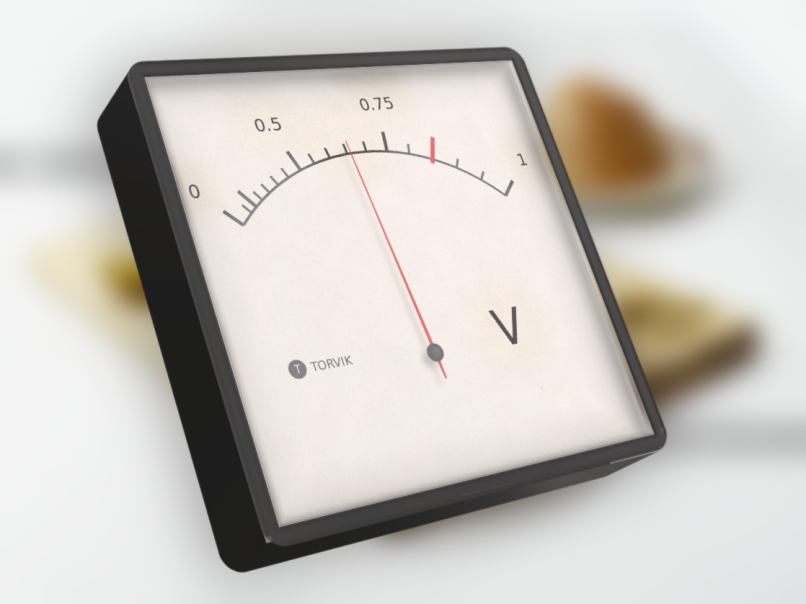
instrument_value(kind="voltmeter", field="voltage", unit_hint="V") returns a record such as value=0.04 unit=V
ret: value=0.65 unit=V
